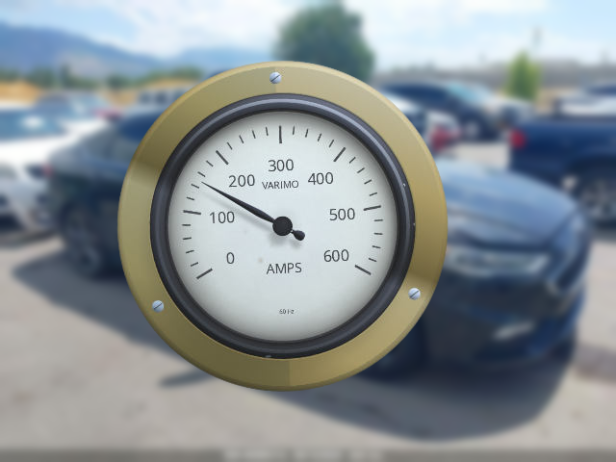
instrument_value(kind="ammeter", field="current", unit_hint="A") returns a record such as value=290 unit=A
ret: value=150 unit=A
